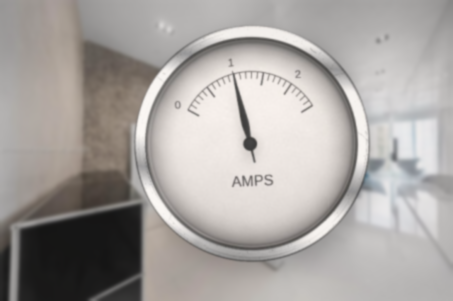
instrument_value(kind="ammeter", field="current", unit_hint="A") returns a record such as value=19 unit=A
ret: value=1 unit=A
